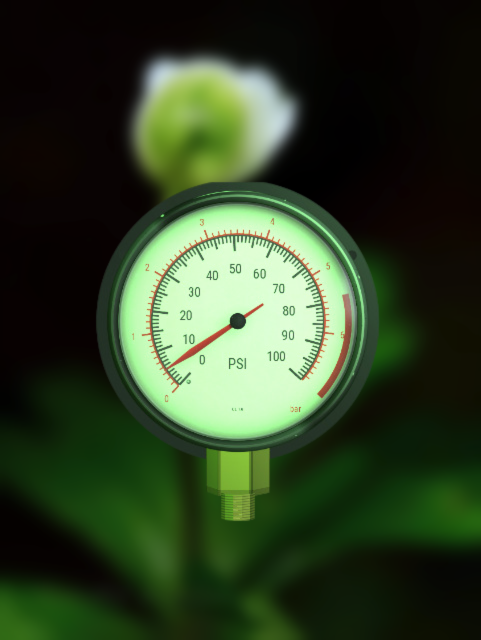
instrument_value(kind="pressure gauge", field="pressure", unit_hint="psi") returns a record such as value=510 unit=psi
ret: value=5 unit=psi
